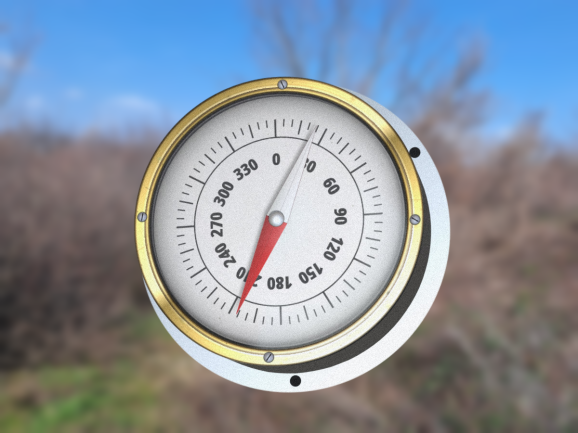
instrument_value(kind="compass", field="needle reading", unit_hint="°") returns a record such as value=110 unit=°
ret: value=205 unit=°
